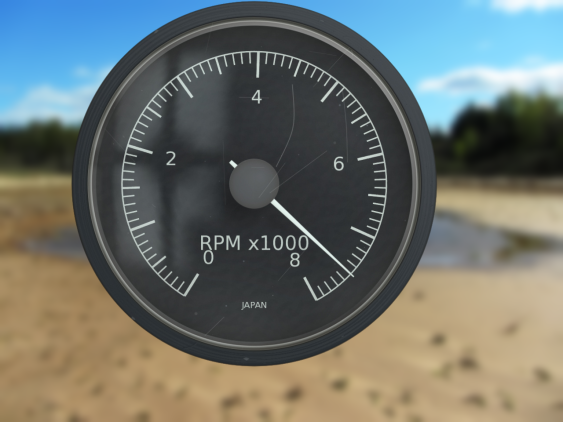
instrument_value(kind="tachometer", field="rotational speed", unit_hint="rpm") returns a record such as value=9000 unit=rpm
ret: value=7500 unit=rpm
